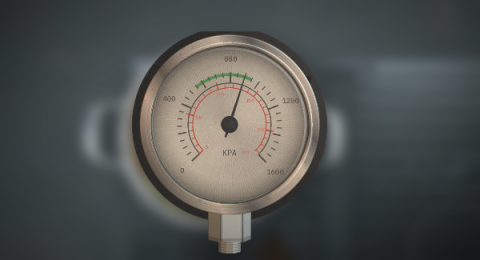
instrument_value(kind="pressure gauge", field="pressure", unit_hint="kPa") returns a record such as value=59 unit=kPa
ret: value=900 unit=kPa
